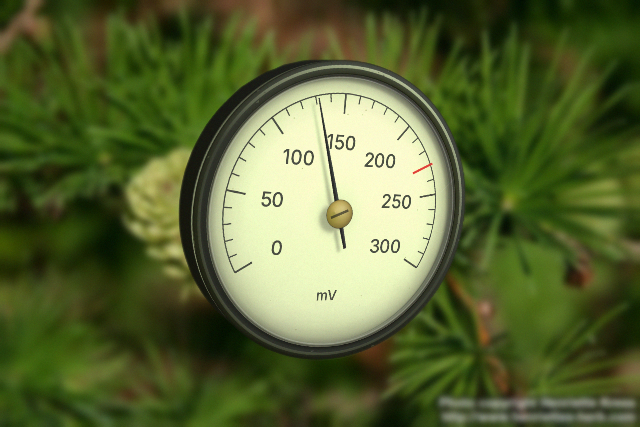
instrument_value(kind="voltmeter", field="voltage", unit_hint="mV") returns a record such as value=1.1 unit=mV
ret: value=130 unit=mV
